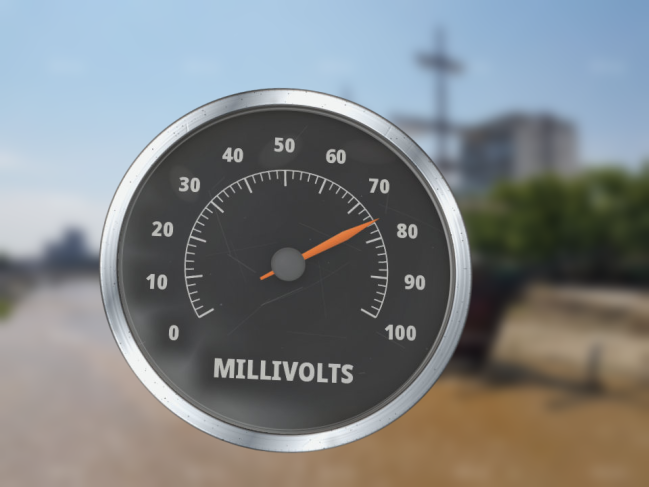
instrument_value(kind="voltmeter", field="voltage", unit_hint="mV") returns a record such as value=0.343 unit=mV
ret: value=76 unit=mV
